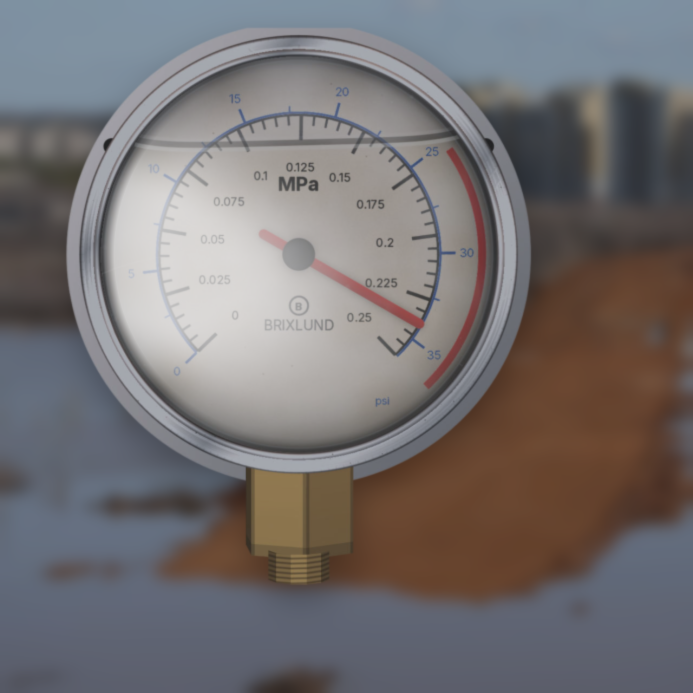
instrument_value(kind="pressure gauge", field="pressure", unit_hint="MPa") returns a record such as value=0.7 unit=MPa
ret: value=0.235 unit=MPa
